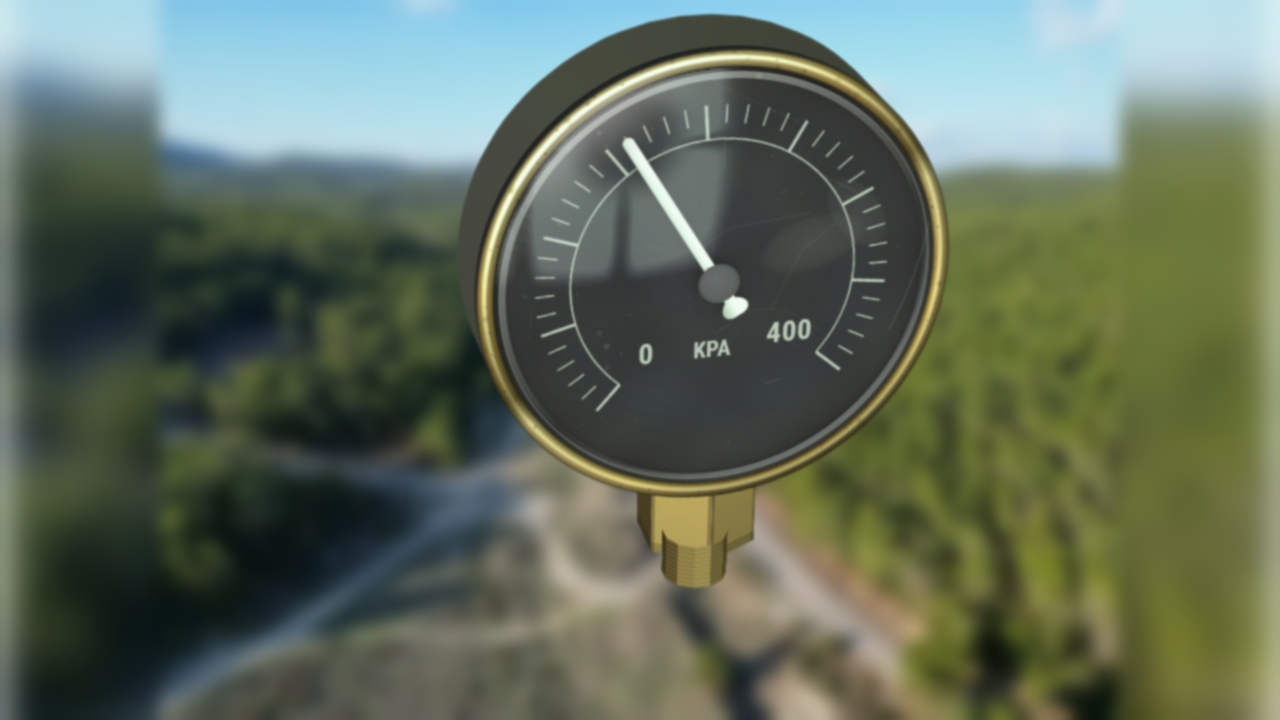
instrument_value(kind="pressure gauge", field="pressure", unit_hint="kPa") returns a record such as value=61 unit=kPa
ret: value=160 unit=kPa
